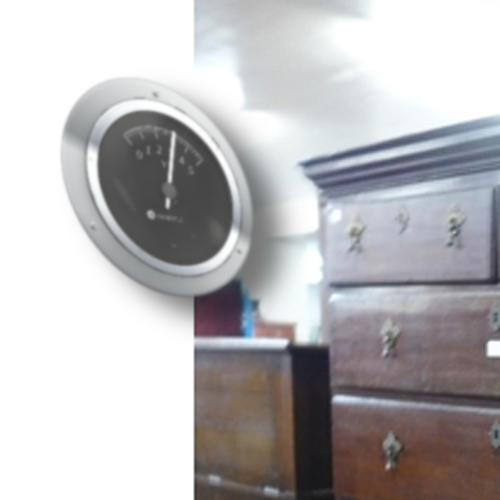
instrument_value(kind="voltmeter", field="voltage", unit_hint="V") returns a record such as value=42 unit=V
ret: value=3 unit=V
